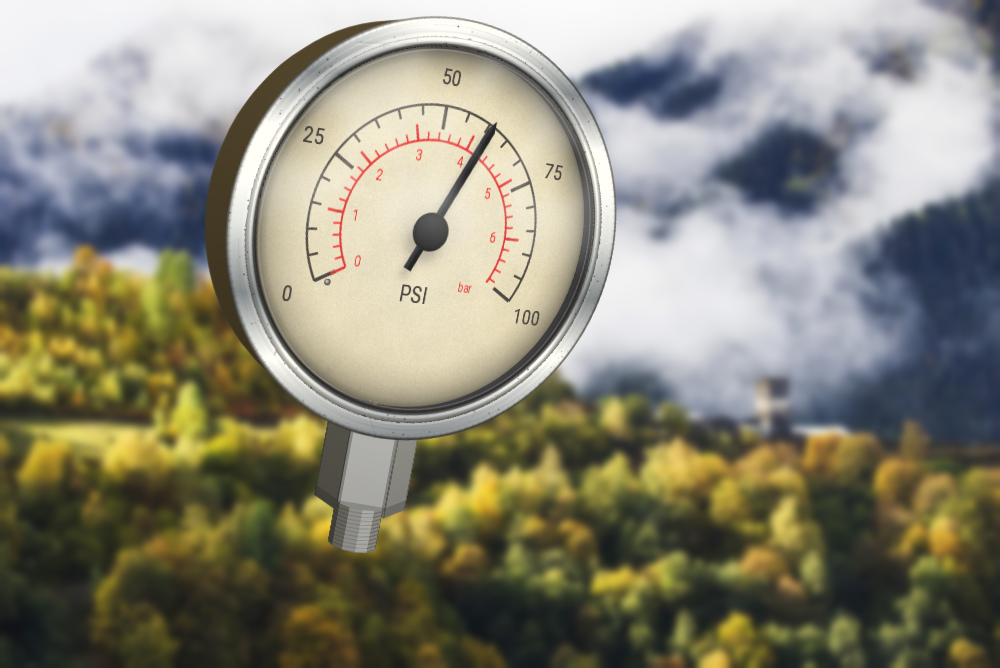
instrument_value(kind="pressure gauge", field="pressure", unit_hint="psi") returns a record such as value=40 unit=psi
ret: value=60 unit=psi
